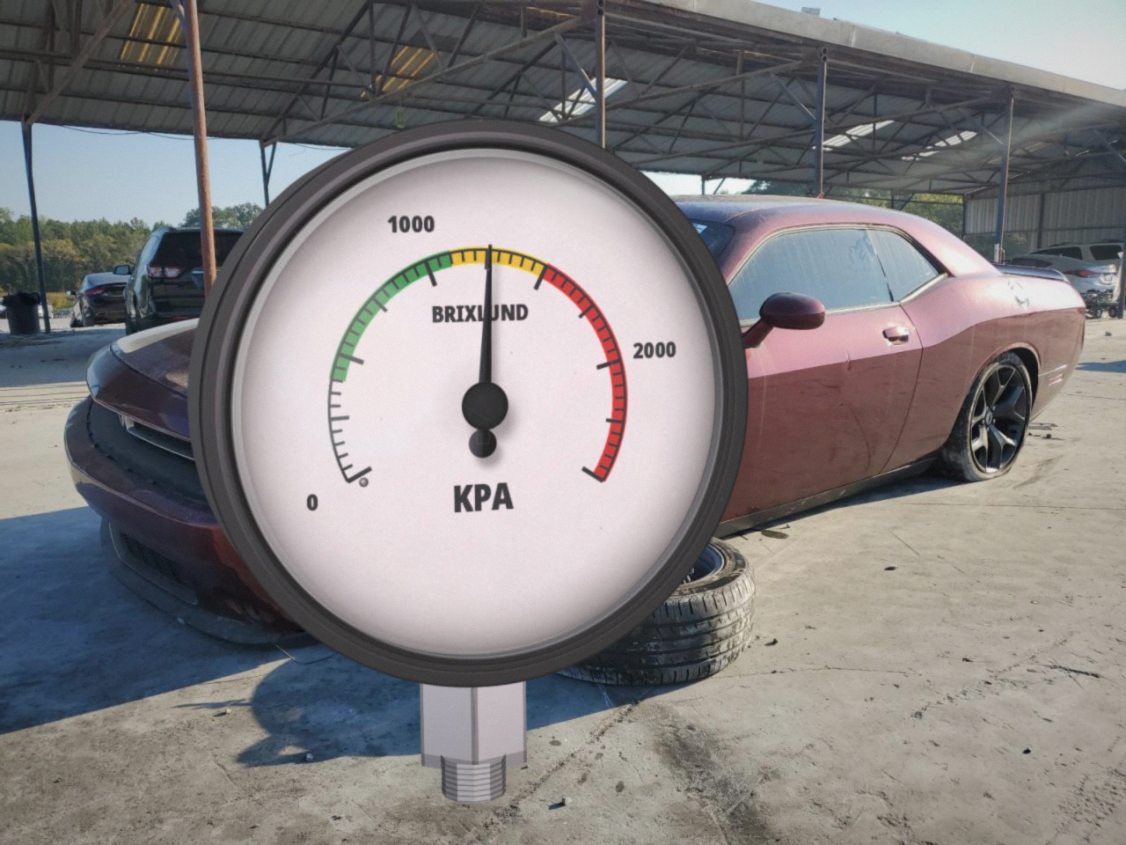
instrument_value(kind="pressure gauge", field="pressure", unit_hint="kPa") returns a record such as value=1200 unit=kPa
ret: value=1250 unit=kPa
